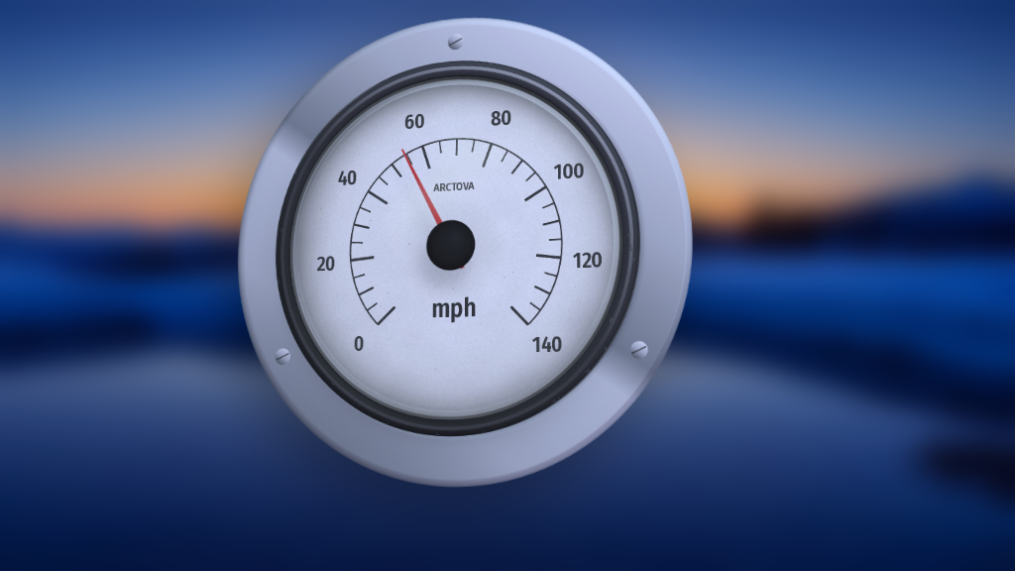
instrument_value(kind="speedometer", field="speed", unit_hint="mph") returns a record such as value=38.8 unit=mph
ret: value=55 unit=mph
